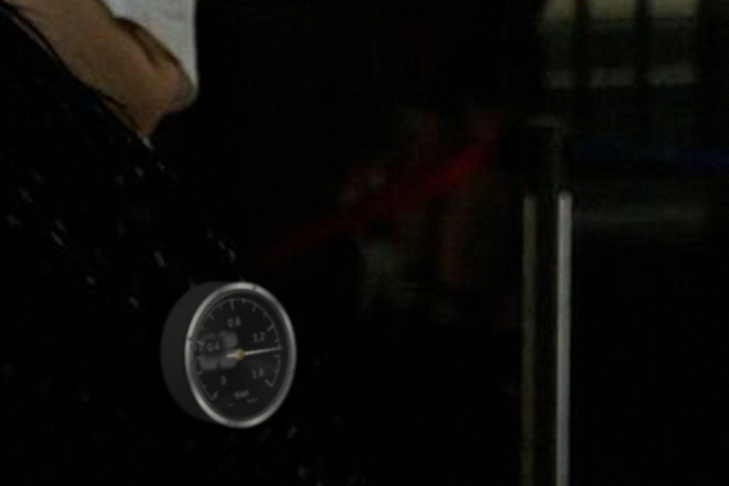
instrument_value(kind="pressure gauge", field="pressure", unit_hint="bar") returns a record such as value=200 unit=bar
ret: value=1.35 unit=bar
